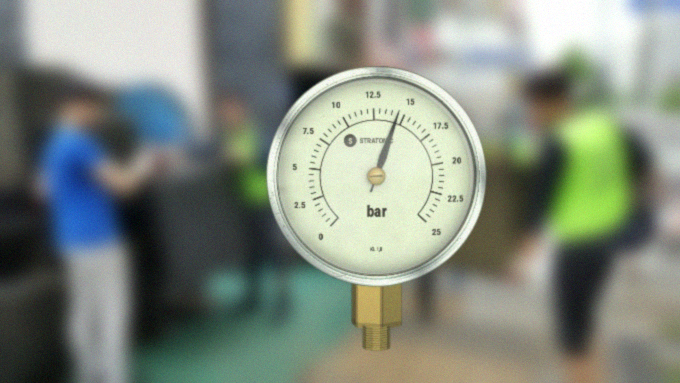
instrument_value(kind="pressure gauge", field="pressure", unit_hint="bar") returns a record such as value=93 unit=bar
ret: value=14.5 unit=bar
